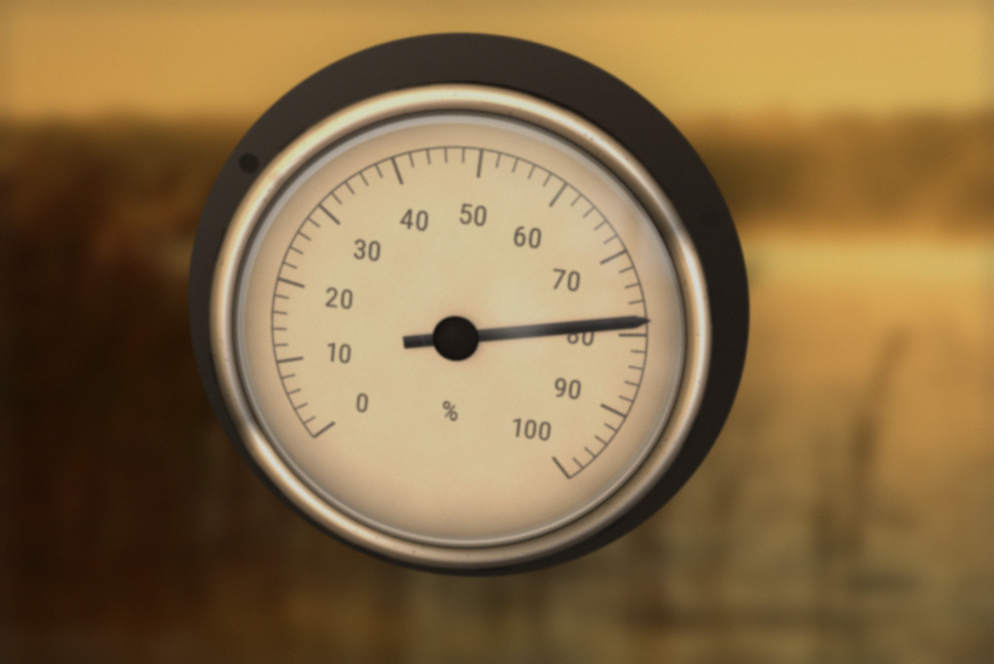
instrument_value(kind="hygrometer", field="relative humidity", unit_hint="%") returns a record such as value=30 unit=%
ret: value=78 unit=%
